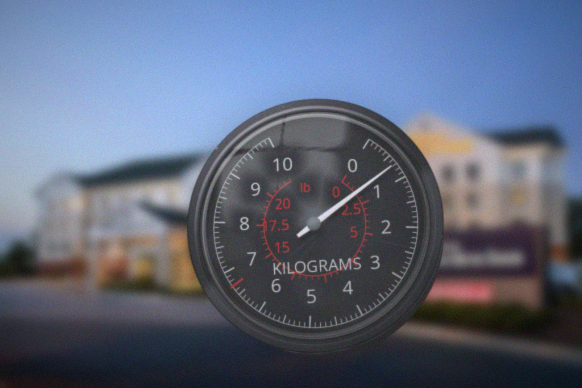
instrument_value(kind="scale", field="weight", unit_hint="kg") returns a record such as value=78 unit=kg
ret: value=0.7 unit=kg
